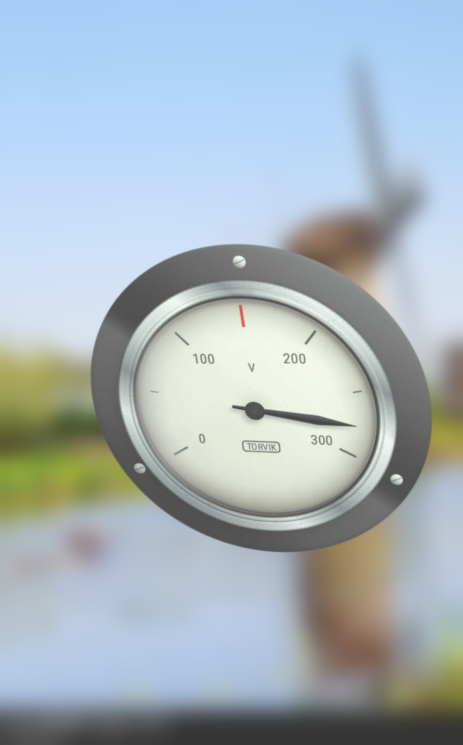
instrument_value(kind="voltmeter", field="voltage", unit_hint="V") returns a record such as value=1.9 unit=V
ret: value=275 unit=V
